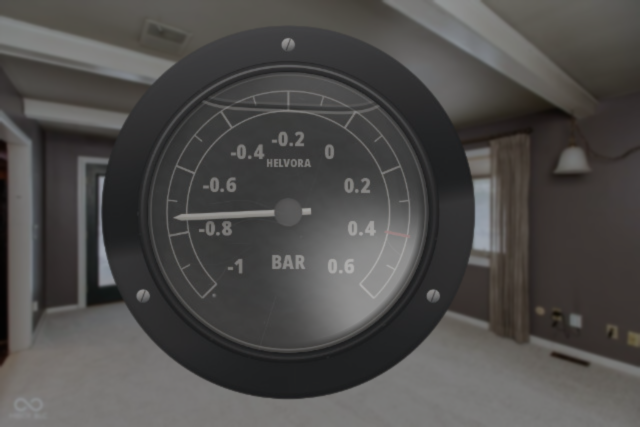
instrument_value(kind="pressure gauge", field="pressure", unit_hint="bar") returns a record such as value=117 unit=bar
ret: value=-0.75 unit=bar
